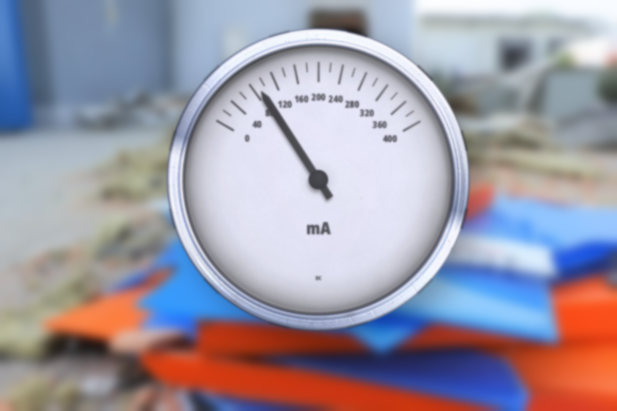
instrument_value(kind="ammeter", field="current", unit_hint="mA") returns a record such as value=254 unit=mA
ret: value=90 unit=mA
